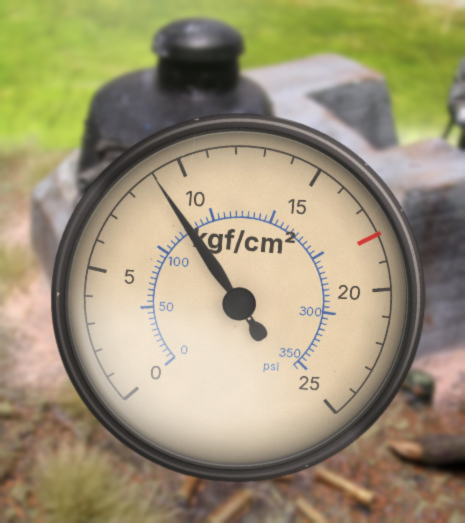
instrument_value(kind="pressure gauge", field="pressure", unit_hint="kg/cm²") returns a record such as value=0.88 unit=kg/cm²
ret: value=9 unit=kg/cm²
